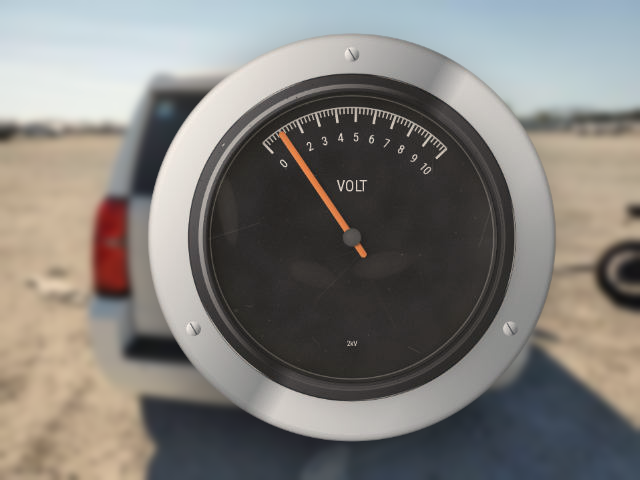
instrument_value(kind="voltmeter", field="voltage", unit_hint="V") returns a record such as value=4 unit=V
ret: value=1 unit=V
